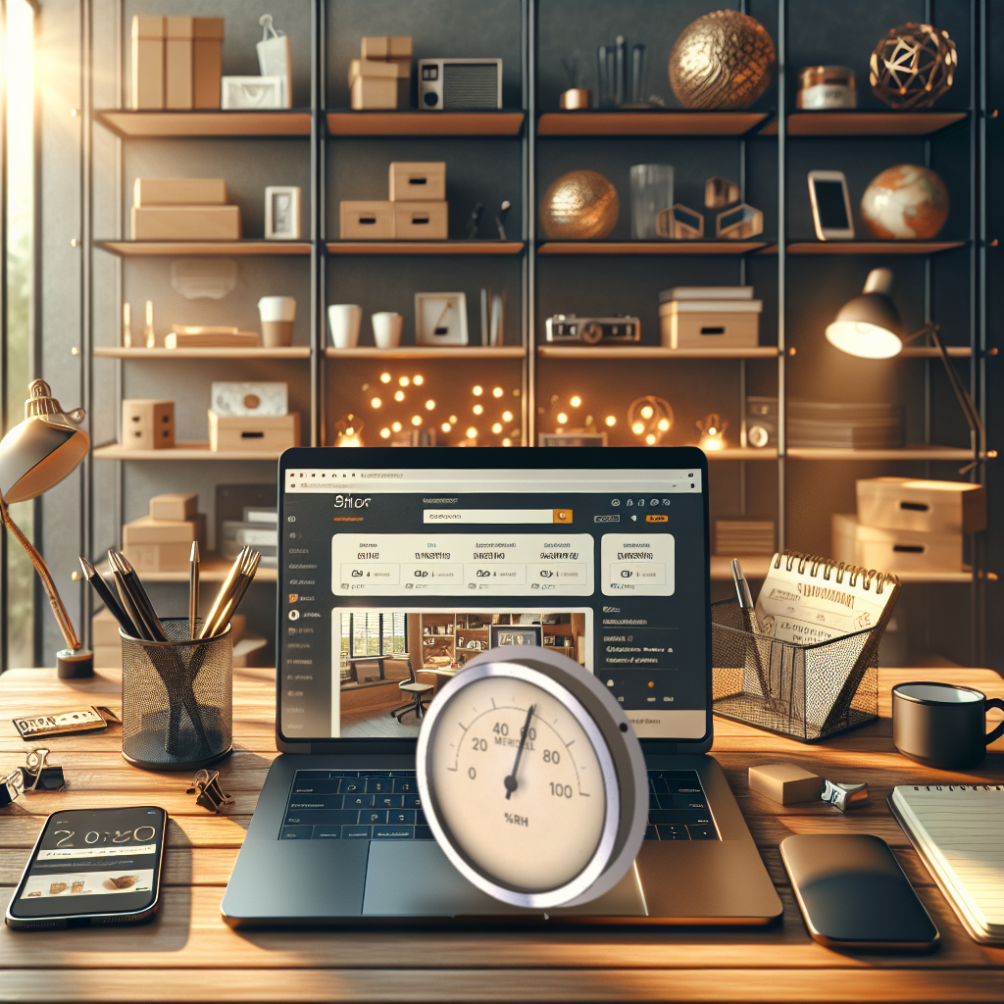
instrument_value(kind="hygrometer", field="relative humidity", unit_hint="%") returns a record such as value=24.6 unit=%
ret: value=60 unit=%
